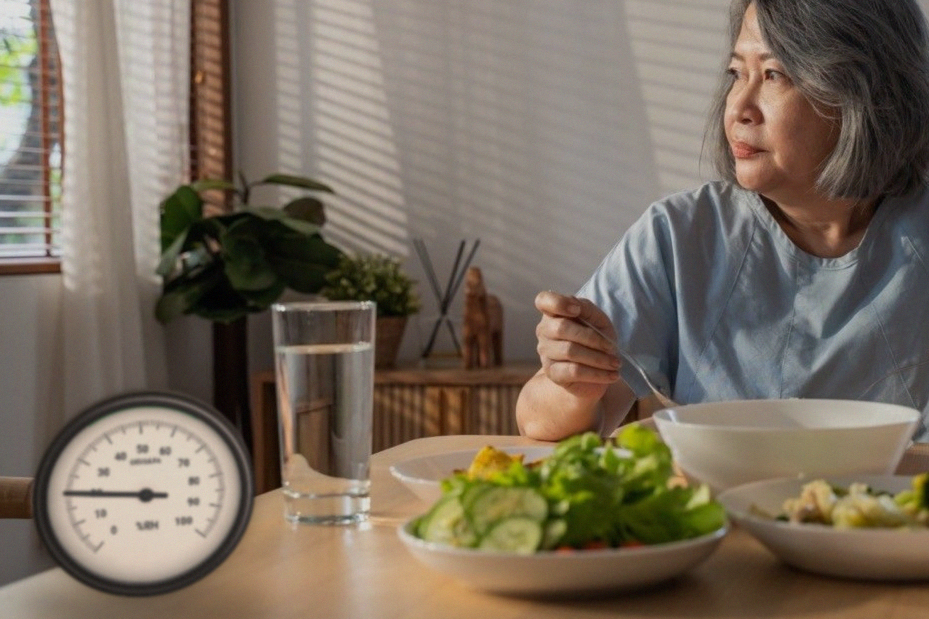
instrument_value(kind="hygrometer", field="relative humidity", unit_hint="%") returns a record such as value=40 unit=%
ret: value=20 unit=%
